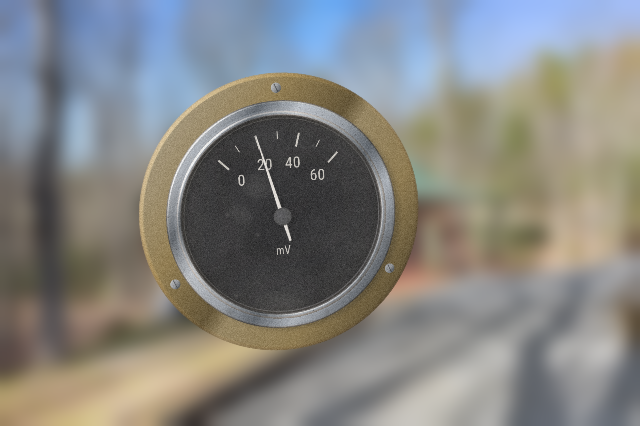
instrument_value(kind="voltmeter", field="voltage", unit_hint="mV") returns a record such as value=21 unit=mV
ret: value=20 unit=mV
